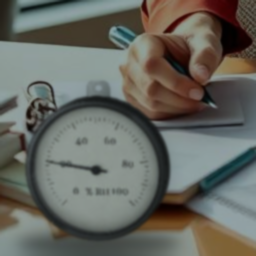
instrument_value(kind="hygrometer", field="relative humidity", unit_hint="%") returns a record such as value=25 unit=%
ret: value=20 unit=%
